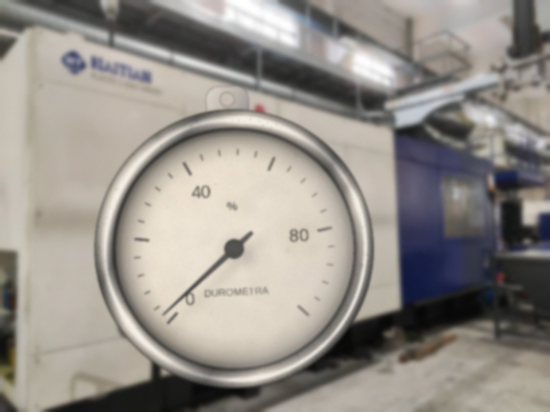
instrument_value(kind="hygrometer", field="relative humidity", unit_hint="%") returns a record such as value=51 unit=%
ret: value=2 unit=%
